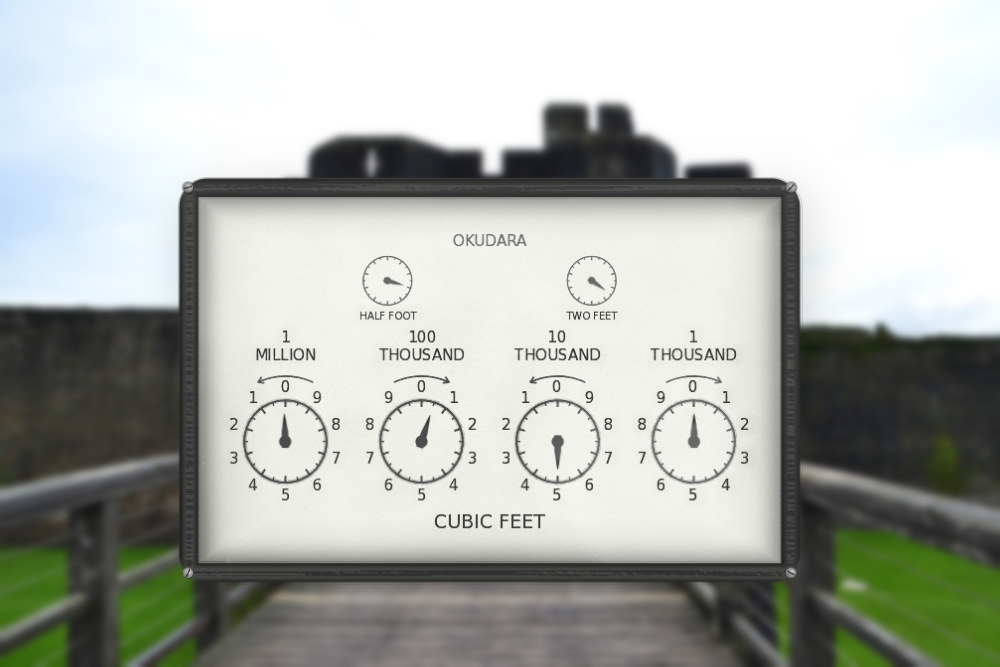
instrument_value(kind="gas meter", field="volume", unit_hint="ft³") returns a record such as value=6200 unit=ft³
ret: value=5000 unit=ft³
